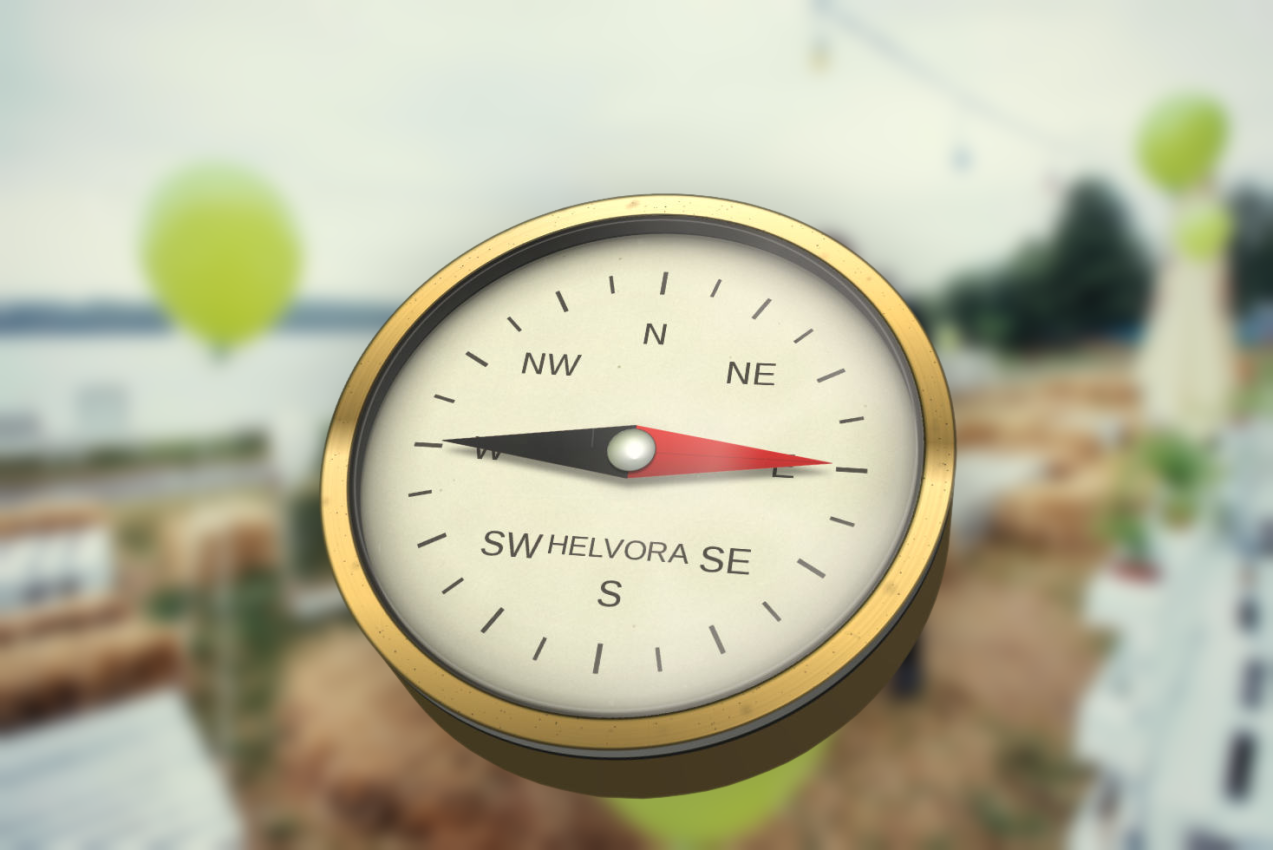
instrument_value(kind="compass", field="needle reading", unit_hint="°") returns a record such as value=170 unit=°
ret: value=90 unit=°
